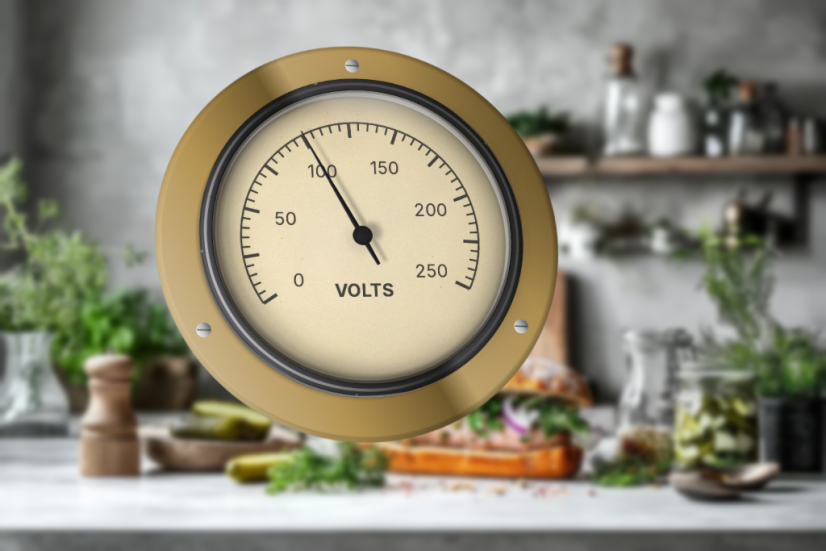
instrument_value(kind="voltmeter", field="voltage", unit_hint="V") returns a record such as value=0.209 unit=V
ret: value=100 unit=V
